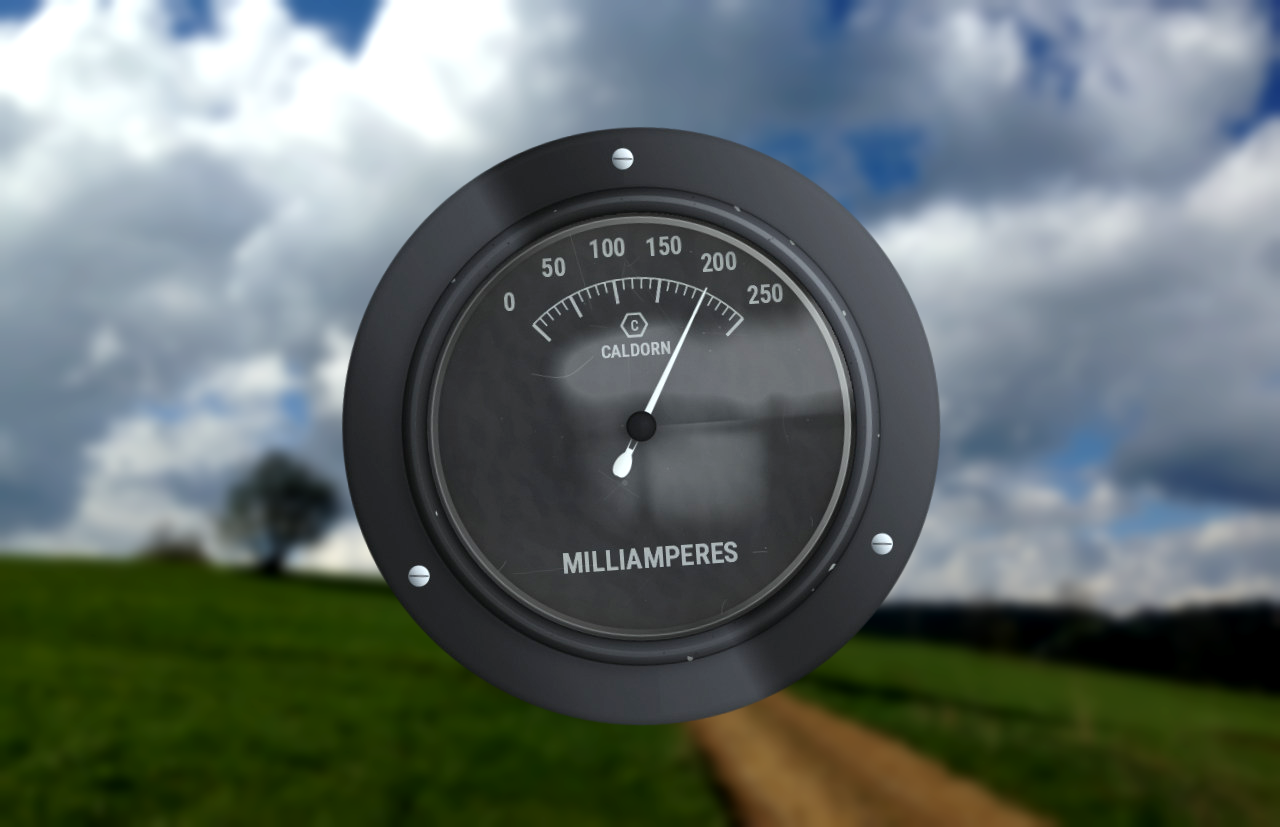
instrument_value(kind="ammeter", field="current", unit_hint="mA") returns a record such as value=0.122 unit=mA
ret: value=200 unit=mA
